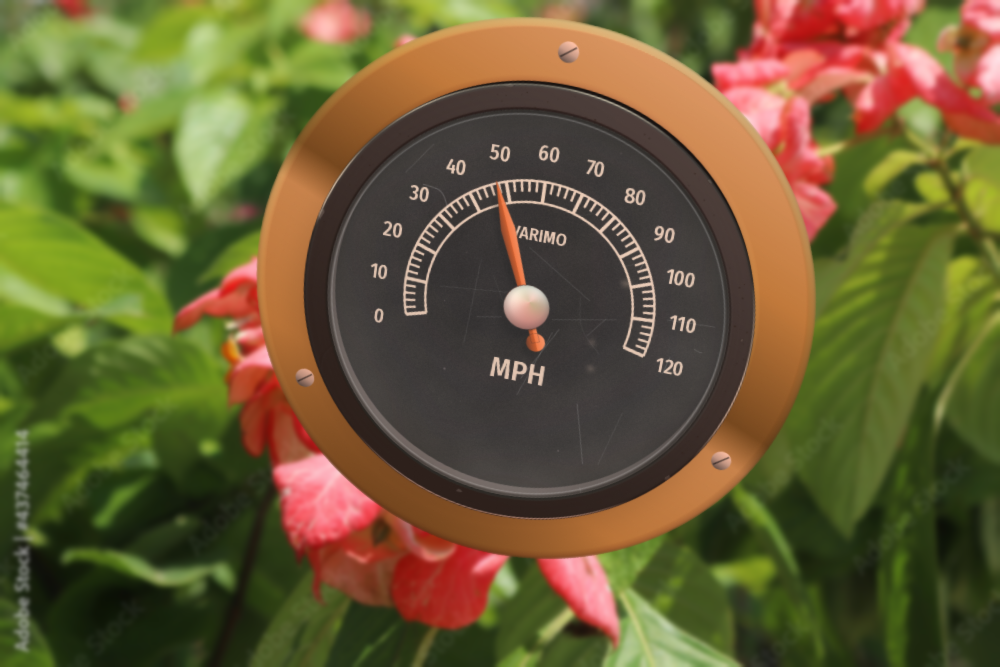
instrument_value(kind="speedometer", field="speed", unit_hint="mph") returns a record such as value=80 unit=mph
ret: value=48 unit=mph
